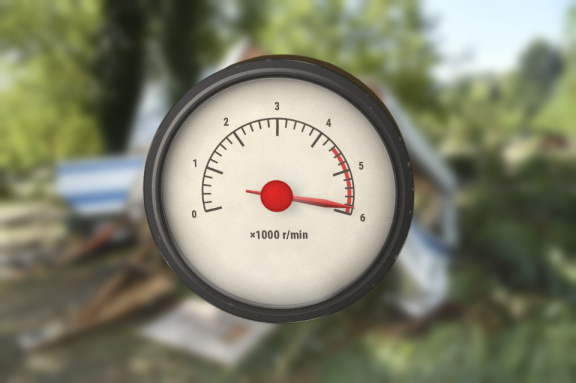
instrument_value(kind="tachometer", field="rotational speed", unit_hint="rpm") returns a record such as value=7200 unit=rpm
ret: value=5800 unit=rpm
